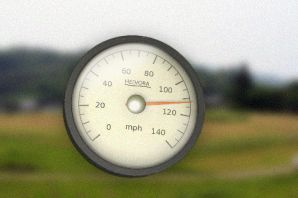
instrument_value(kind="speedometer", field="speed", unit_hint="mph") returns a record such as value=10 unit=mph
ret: value=112.5 unit=mph
